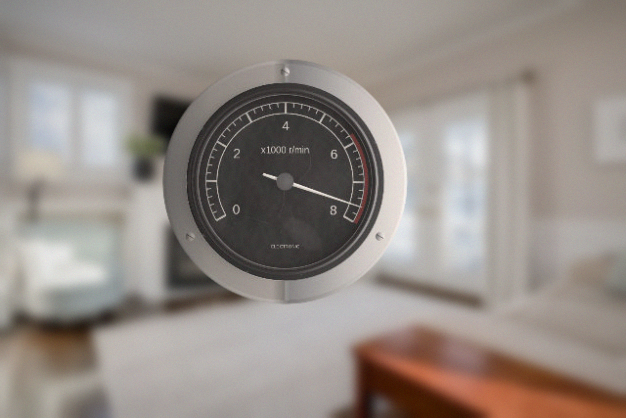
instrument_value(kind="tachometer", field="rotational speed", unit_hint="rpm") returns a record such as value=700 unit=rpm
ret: value=7600 unit=rpm
